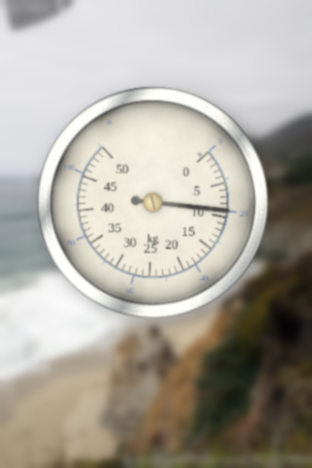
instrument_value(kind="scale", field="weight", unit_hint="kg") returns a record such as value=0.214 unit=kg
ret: value=9 unit=kg
